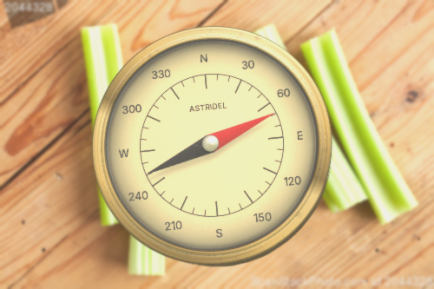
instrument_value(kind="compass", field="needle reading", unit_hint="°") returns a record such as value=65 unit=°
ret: value=70 unit=°
